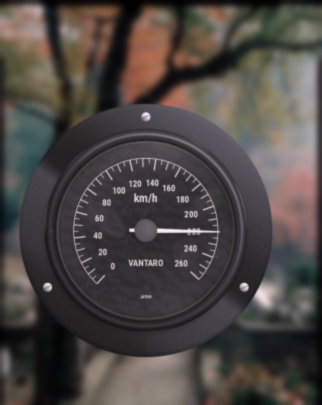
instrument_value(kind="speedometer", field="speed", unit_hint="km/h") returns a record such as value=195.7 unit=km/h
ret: value=220 unit=km/h
